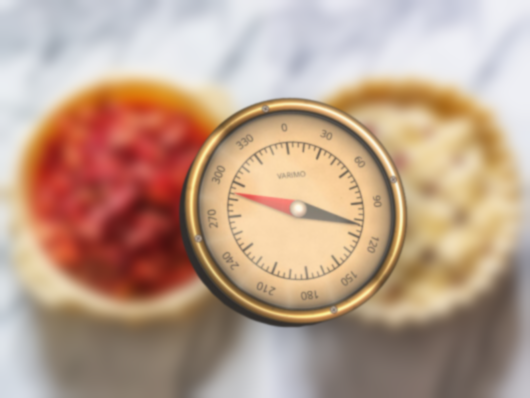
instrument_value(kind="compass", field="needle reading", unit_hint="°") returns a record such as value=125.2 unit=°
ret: value=290 unit=°
